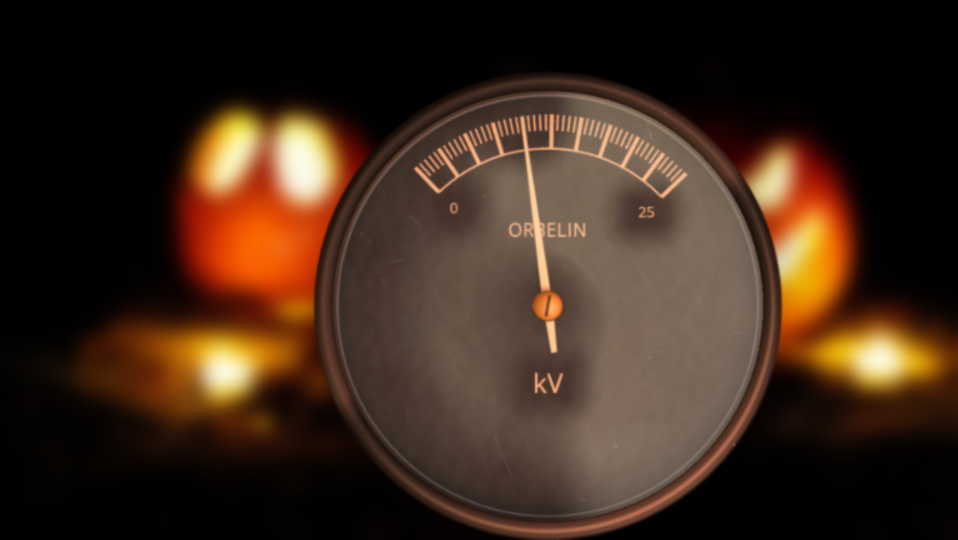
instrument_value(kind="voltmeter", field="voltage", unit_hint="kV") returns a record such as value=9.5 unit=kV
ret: value=10 unit=kV
